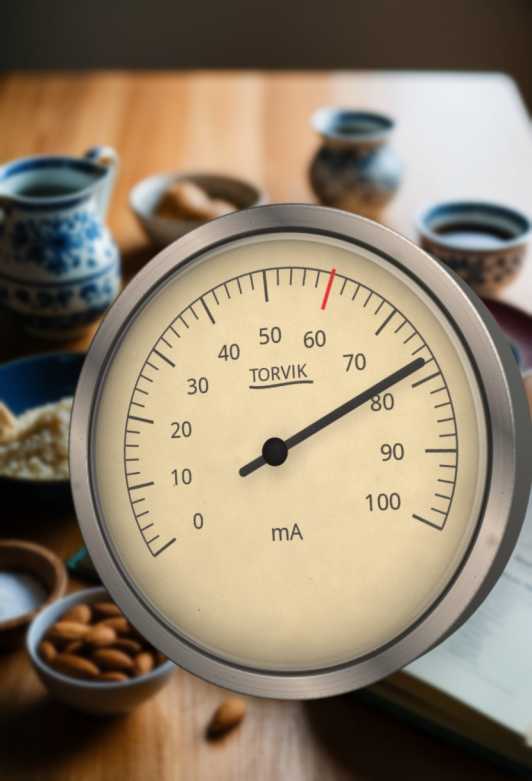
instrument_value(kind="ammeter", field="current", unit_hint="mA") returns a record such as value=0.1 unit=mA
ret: value=78 unit=mA
